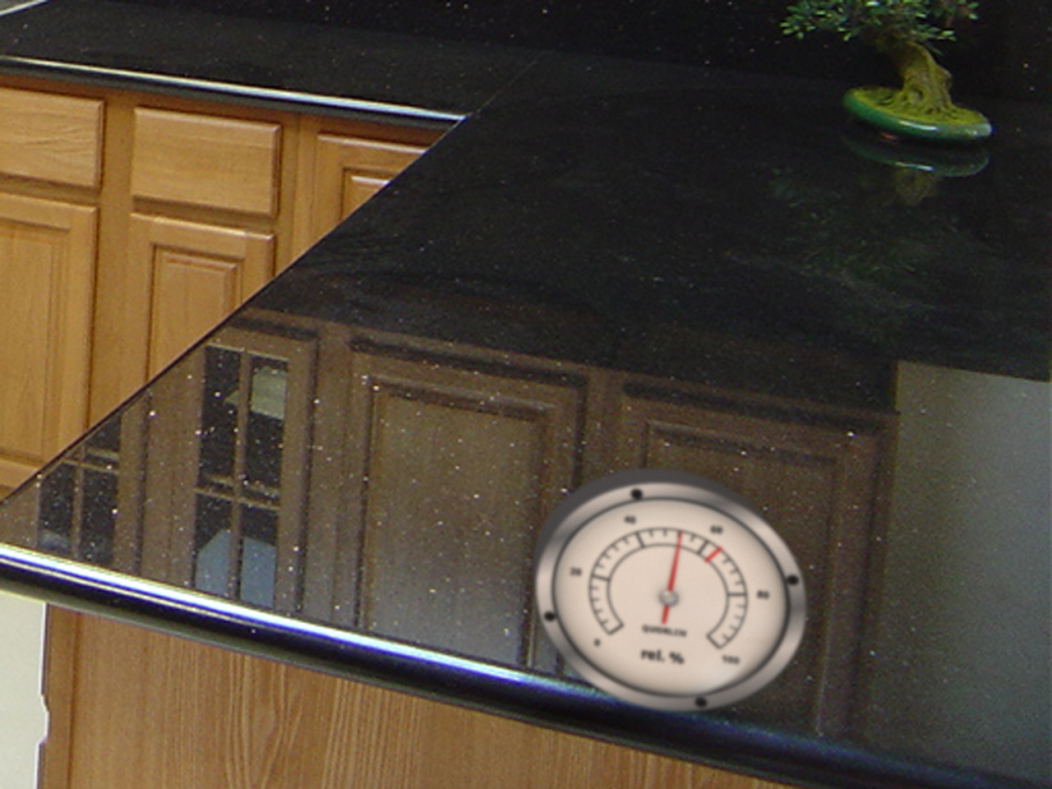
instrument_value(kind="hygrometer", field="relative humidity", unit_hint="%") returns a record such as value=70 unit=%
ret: value=52 unit=%
